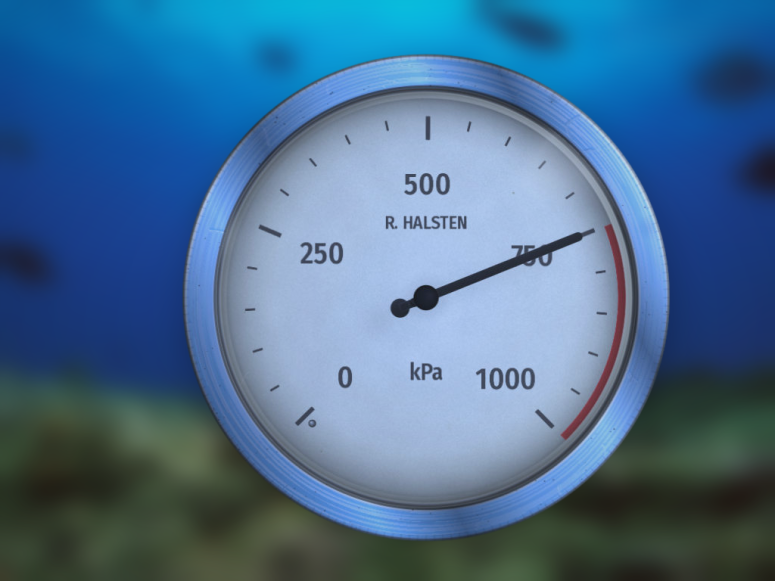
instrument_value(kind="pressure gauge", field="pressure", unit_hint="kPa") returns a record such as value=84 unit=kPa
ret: value=750 unit=kPa
